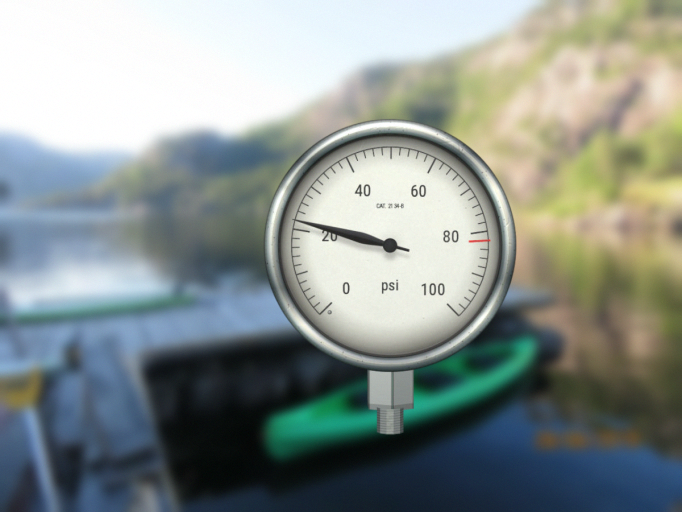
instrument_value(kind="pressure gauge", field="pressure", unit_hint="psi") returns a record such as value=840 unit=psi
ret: value=22 unit=psi
